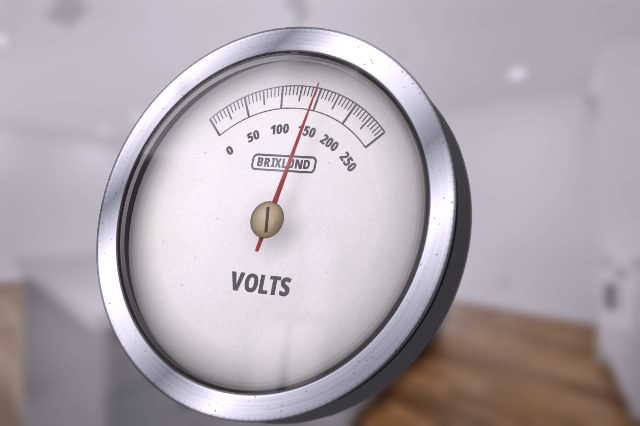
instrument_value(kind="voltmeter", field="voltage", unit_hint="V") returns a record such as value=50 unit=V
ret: value=150 unit=V
